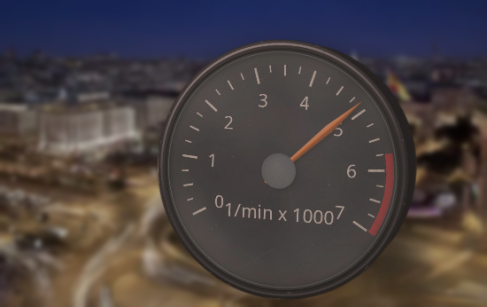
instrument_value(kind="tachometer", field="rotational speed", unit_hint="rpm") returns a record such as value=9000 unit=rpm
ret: value=4875 unit=rpm
